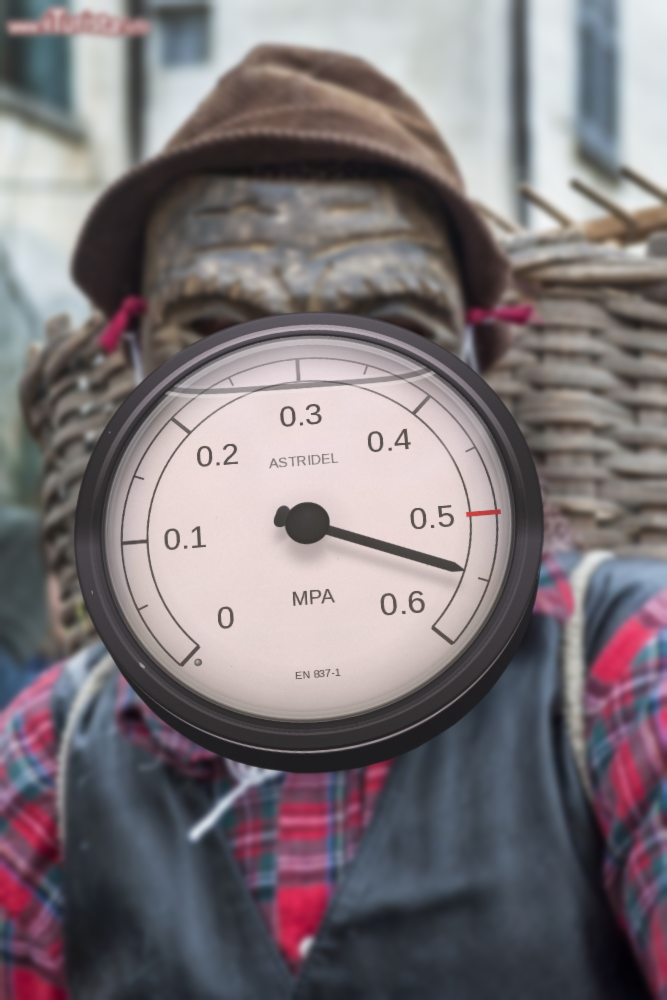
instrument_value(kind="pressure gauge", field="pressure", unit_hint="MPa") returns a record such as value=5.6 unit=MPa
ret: value=0.55 unit=MPa
